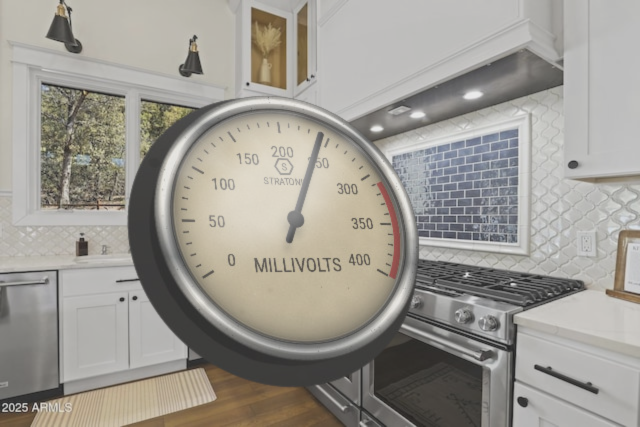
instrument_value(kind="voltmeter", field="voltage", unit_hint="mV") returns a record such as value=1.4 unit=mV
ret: value=240 unit=mV
